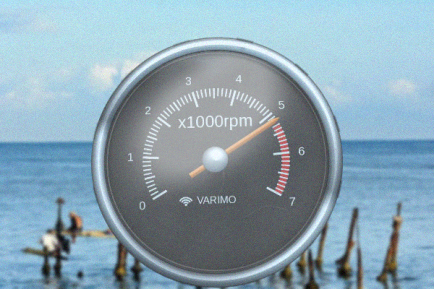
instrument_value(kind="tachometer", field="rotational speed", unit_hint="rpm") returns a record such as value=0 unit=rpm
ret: value=5200 unit=rpm
